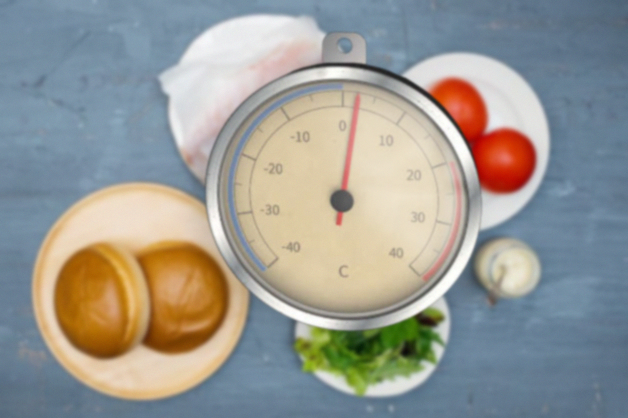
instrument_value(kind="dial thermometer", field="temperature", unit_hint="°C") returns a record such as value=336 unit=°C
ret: value=2.5 unit=°C
